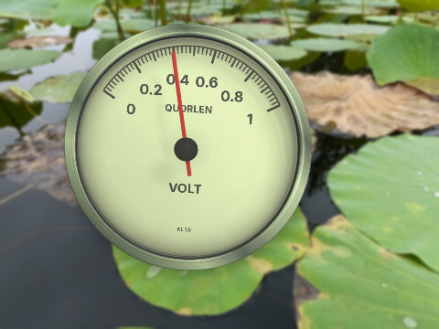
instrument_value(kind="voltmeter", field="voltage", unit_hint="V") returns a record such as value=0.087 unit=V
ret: value=0.4 unit=V
